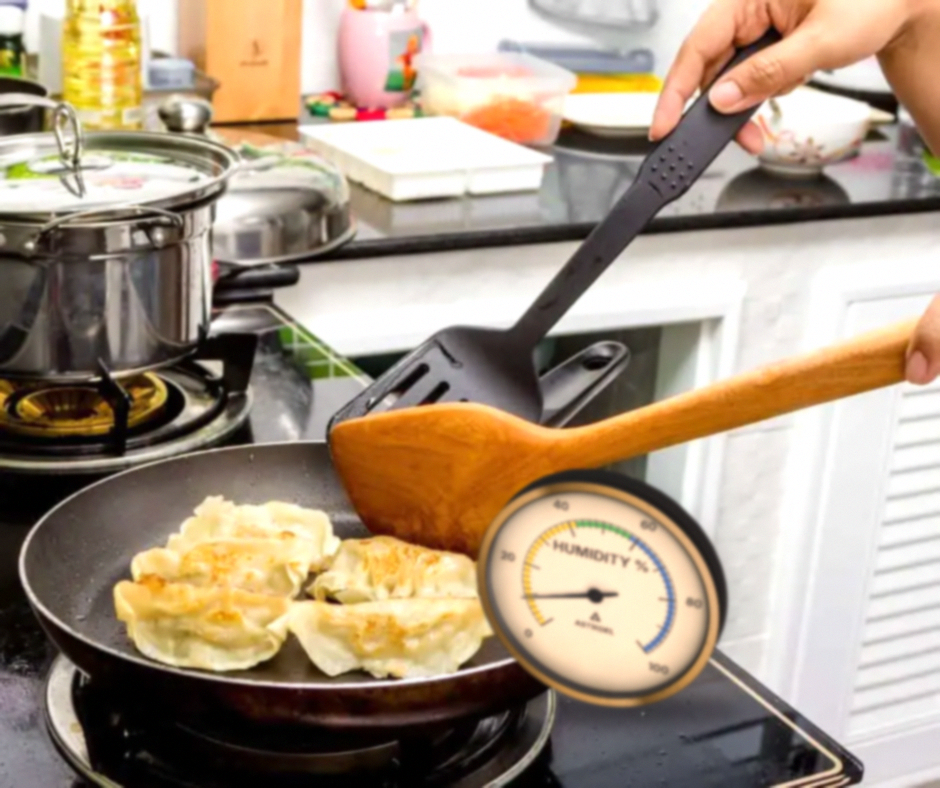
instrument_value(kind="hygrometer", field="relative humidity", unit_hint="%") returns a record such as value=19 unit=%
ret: value=10 unit=%
